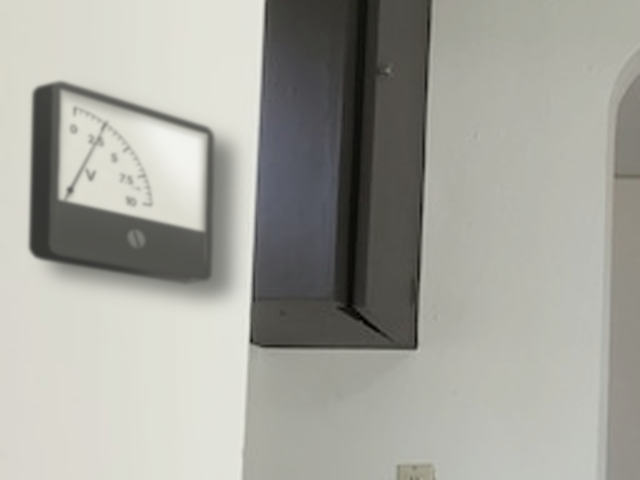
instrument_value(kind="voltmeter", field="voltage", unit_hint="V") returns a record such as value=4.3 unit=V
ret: value=2.5 unit=V
